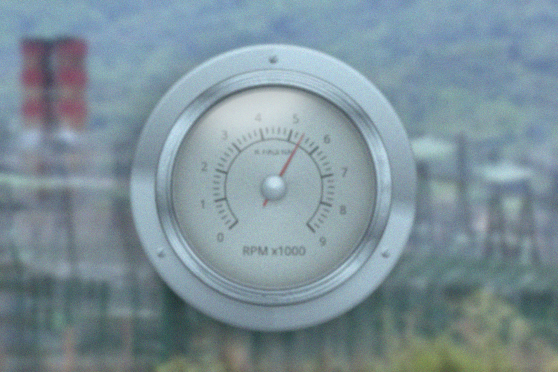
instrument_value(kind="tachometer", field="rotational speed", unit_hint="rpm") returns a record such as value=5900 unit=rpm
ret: value=5400 unit=rpm
